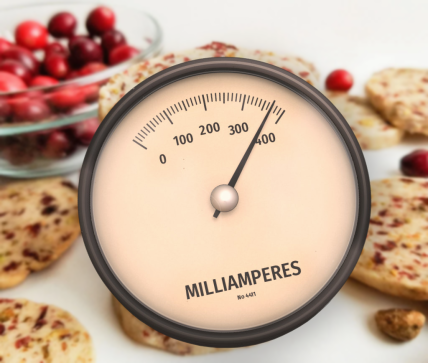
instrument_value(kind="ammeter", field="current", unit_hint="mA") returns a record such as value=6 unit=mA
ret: value=370 unit=mA
